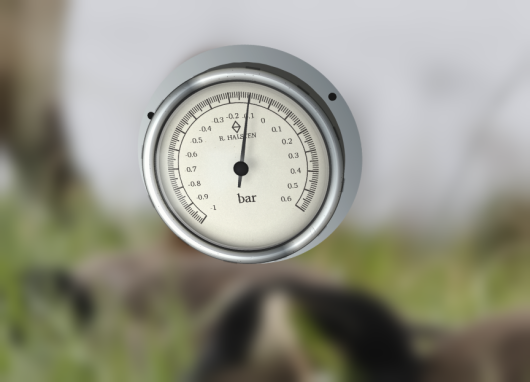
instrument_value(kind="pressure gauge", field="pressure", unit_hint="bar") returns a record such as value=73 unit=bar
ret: value=-0.1 unit=bar
